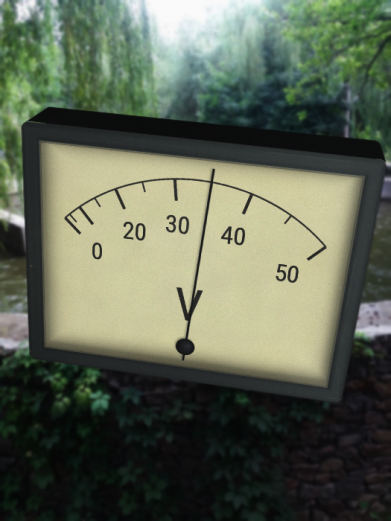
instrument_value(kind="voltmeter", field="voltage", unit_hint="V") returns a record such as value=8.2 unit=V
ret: value=35 unit=V
